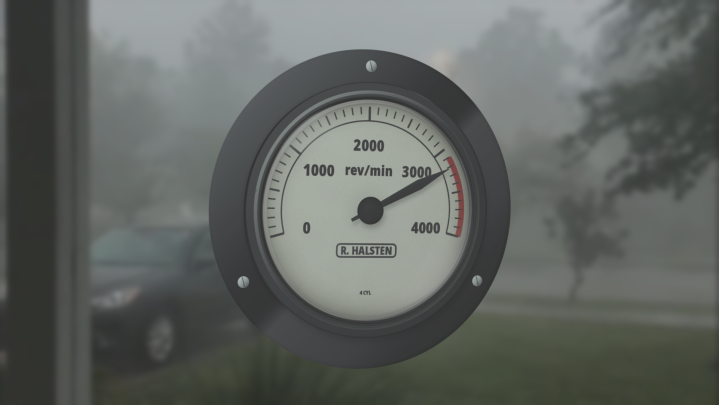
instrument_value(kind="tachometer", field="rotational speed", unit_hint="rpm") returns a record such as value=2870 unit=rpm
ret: value=3200 unit=rpm
